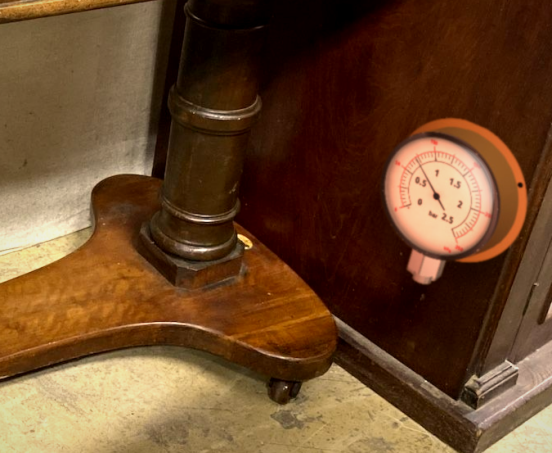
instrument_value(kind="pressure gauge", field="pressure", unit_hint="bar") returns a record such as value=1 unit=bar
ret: value=0.75 unit=bar
